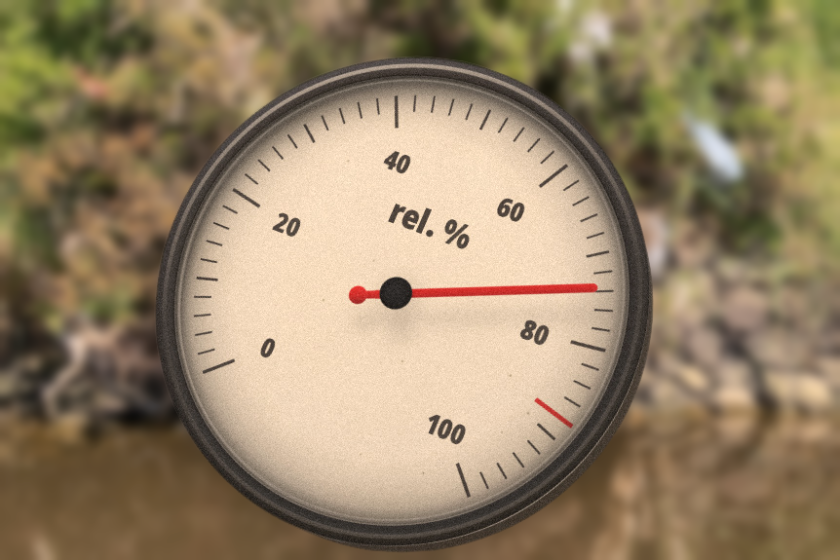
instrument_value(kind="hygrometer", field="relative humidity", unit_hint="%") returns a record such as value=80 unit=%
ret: value=74 unit=%
